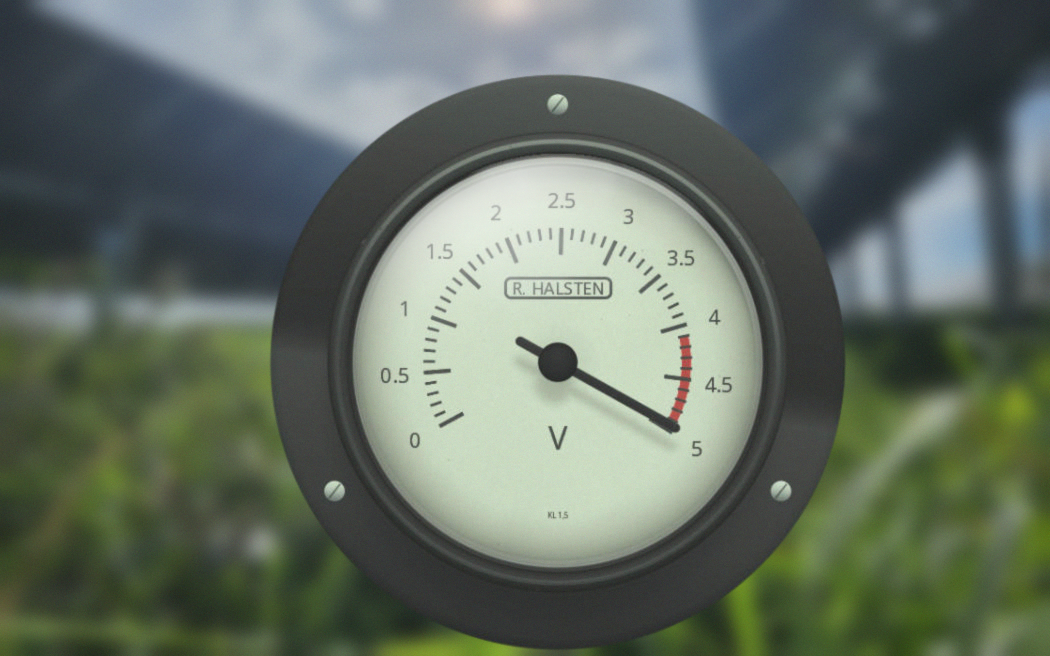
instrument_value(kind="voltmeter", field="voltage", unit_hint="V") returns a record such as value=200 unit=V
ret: value=4.95 unit=V
